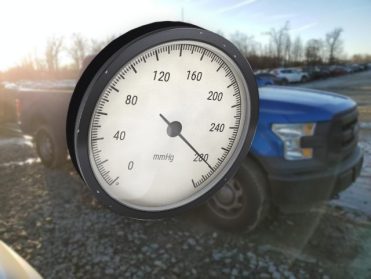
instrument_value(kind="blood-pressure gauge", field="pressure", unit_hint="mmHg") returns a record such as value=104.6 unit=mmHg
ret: value=280 unit=mmHg
